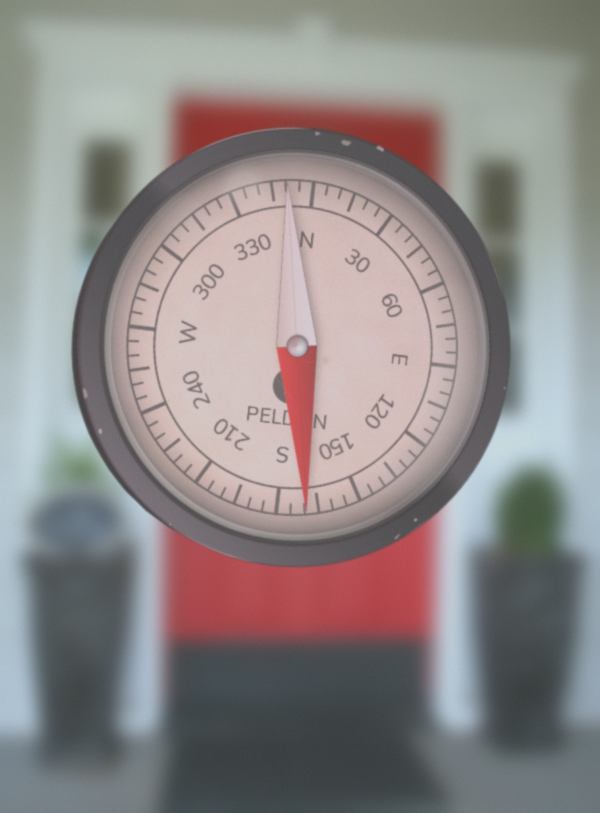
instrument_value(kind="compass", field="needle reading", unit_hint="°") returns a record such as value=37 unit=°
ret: value=170 unit=°
